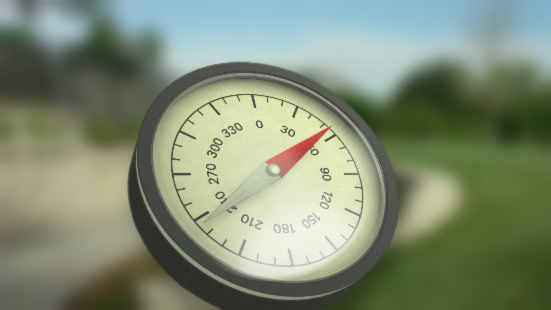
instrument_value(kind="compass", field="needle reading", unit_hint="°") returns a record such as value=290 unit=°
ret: value=55 unit=°
